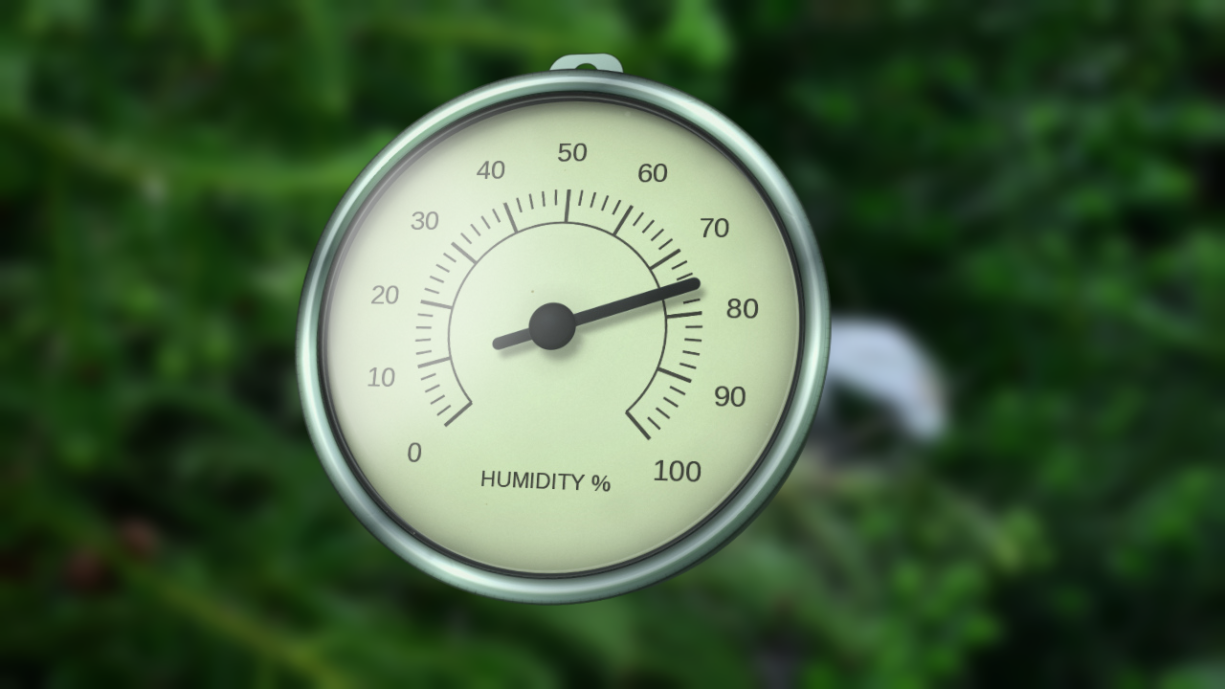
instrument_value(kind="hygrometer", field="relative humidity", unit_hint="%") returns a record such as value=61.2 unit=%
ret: value=76 unit=%
